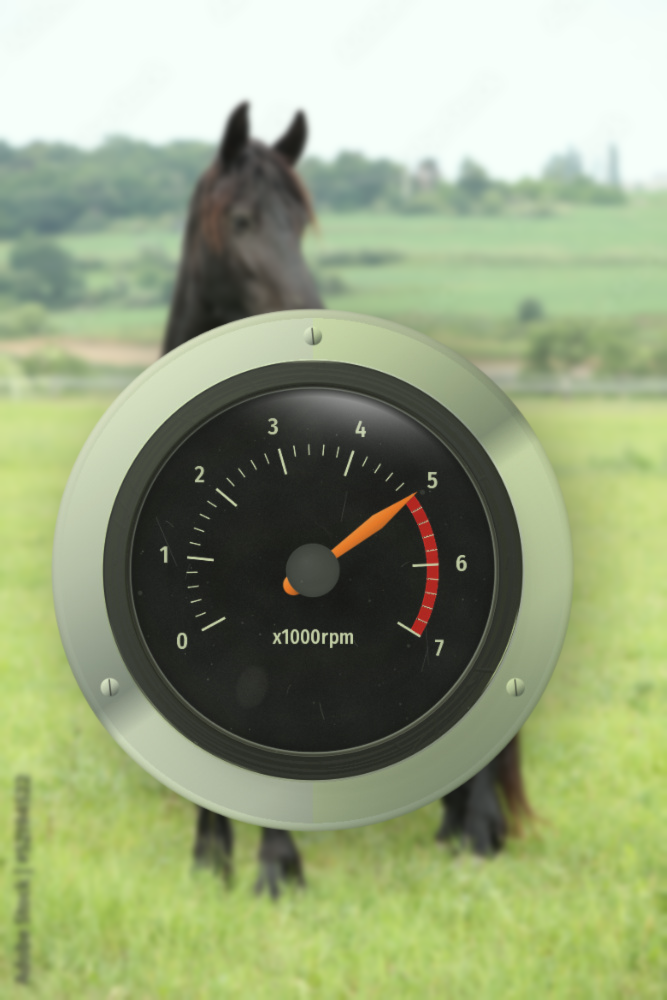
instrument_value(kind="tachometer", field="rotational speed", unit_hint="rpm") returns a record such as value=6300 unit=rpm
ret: value=5000 unit=rpm
